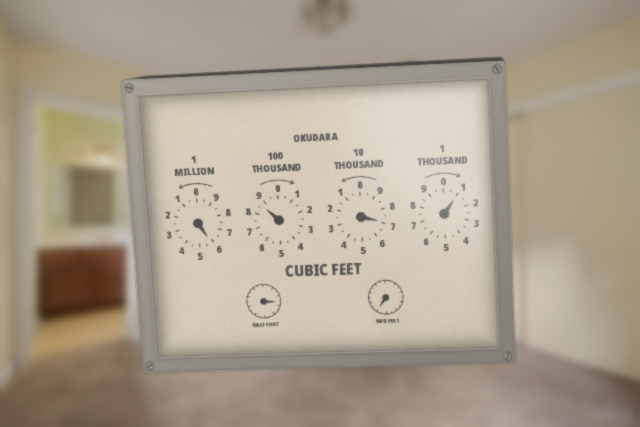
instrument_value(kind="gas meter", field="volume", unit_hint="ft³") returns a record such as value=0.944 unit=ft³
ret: value=587100 unit=ft³
